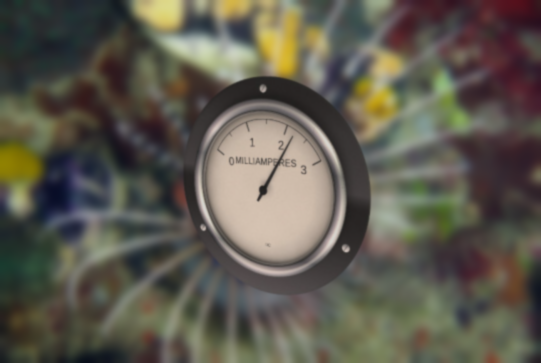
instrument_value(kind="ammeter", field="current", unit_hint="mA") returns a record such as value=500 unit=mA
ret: value=2.25 unit=mA
